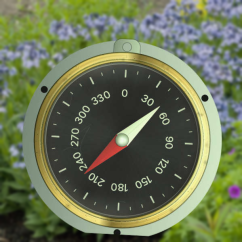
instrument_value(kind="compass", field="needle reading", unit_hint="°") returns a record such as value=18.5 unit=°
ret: value=225 unit=°
